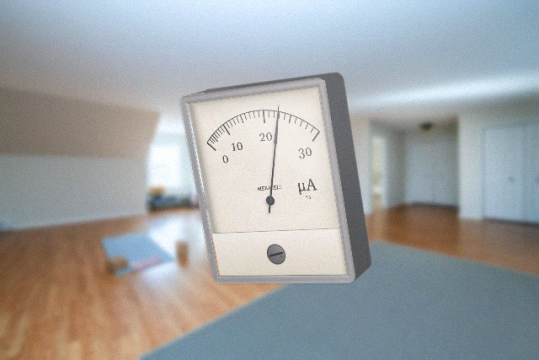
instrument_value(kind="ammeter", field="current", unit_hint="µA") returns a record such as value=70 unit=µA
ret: value=23 unit=µA
